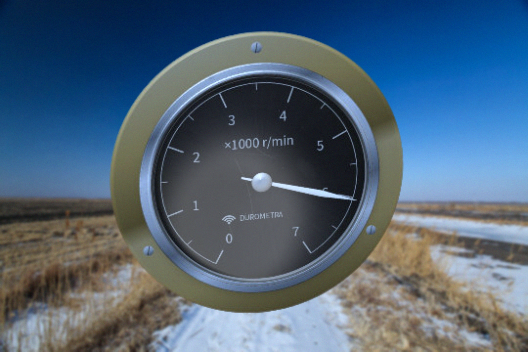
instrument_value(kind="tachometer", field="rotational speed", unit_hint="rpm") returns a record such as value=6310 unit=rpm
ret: value=6000 unit=rpm
